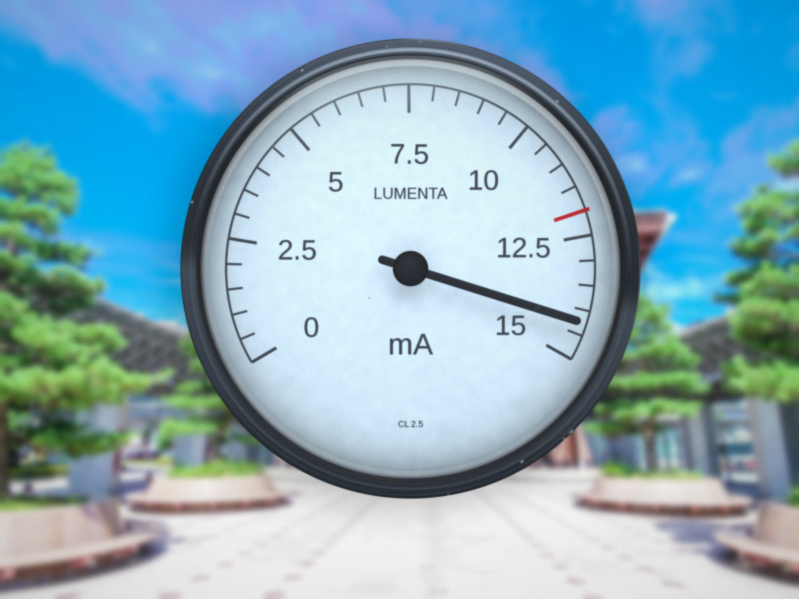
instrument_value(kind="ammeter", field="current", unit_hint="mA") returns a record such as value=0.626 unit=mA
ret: value=14.25 unit=mA
